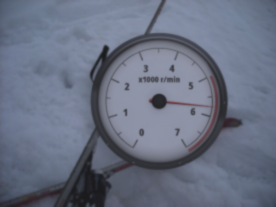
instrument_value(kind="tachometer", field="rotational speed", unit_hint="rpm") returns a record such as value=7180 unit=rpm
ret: value=5750 unit=rpm
